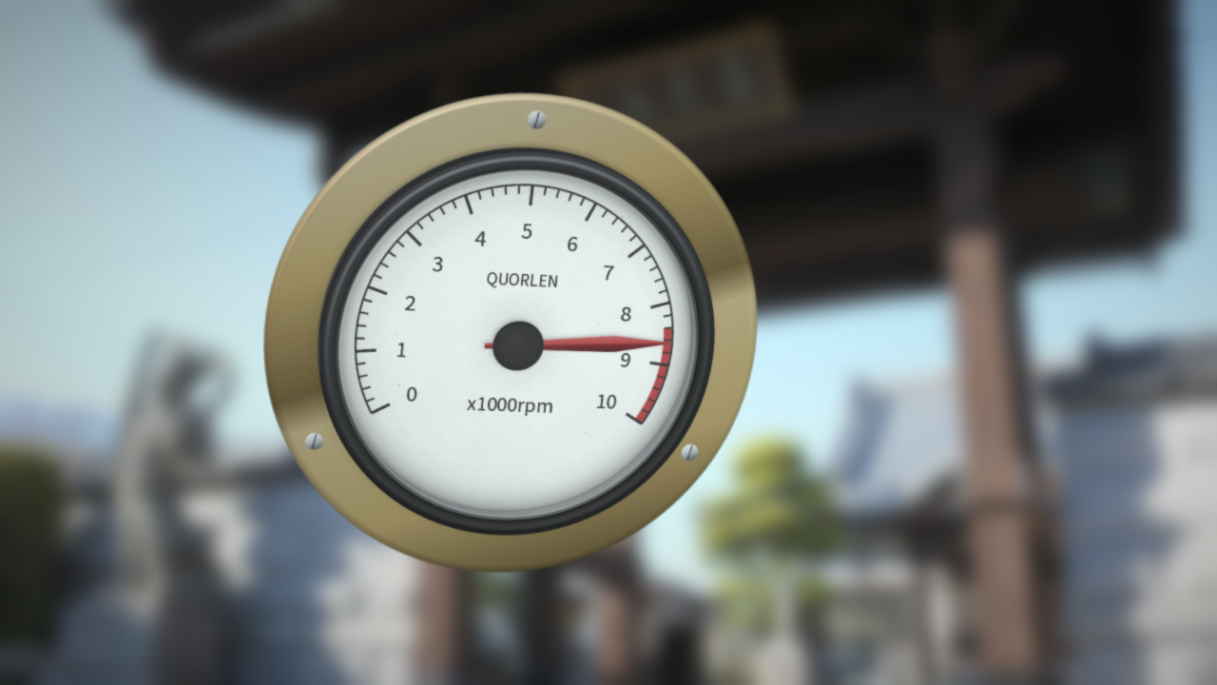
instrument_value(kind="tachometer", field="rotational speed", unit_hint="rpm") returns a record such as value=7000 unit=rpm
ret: value=8600 unit=rpm
